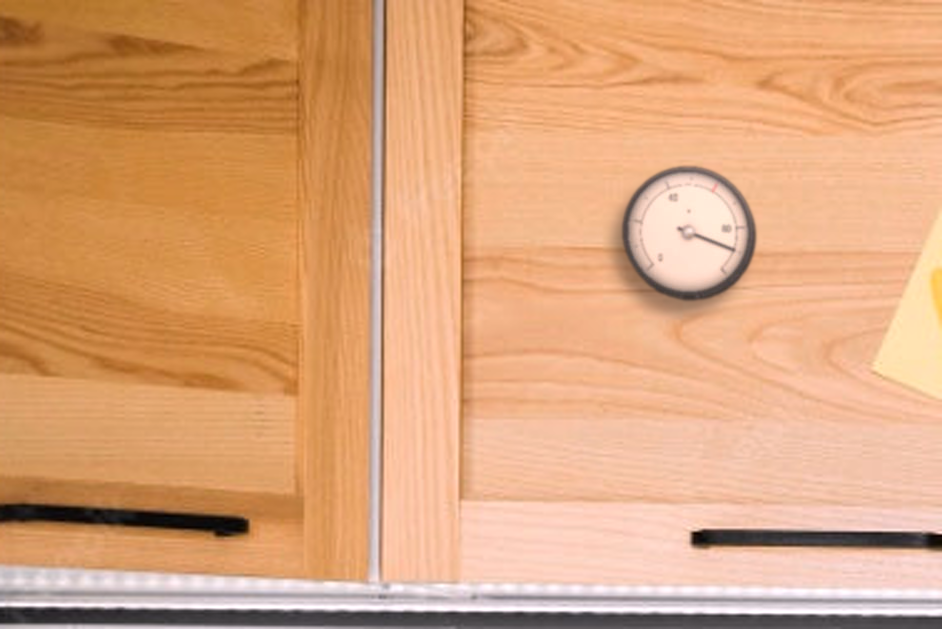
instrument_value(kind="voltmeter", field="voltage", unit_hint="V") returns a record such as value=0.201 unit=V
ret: value=90 unit=V
